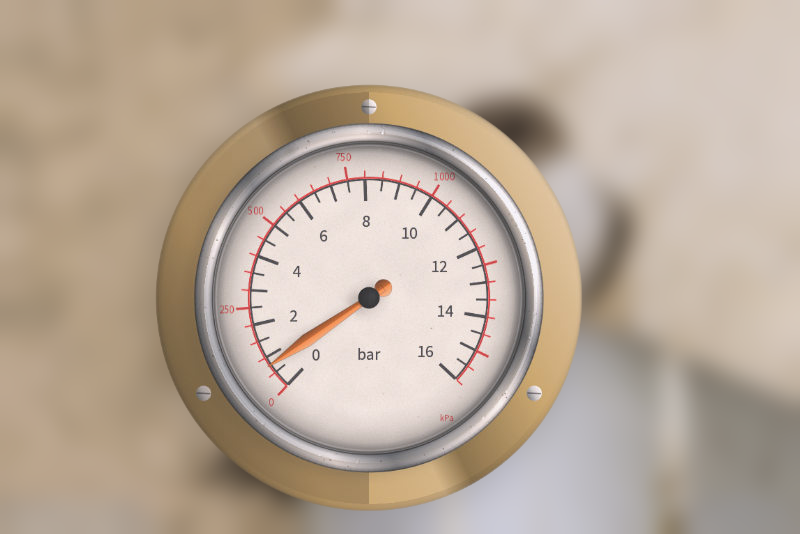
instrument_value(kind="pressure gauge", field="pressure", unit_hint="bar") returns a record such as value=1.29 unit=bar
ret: value=0.75 unit=bar
